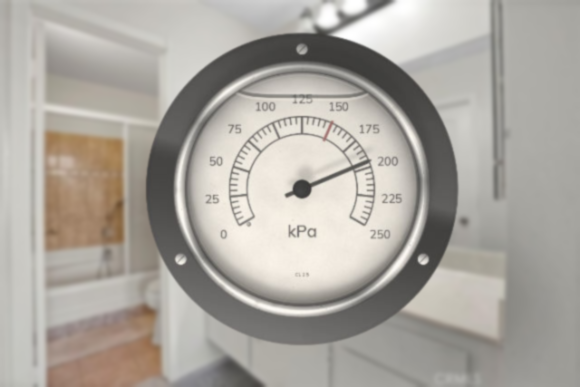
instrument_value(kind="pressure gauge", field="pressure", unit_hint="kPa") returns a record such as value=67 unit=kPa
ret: value=195 unit=kPa
